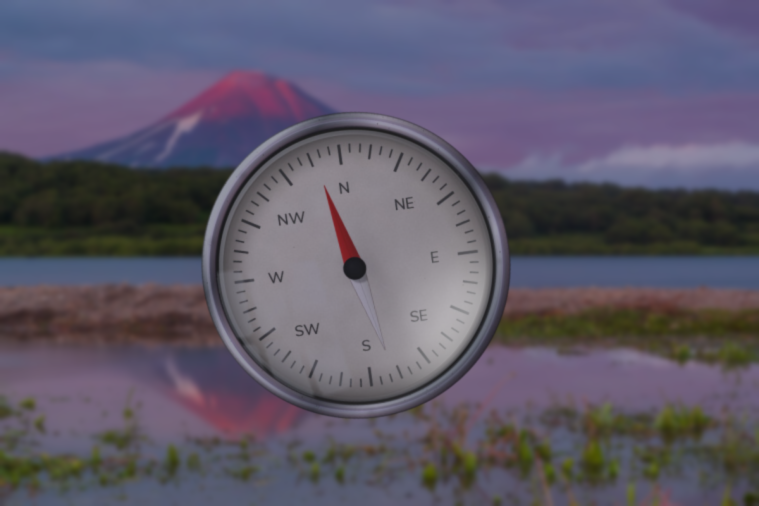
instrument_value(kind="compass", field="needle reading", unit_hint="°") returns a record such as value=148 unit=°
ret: value=347.5 unit=°
